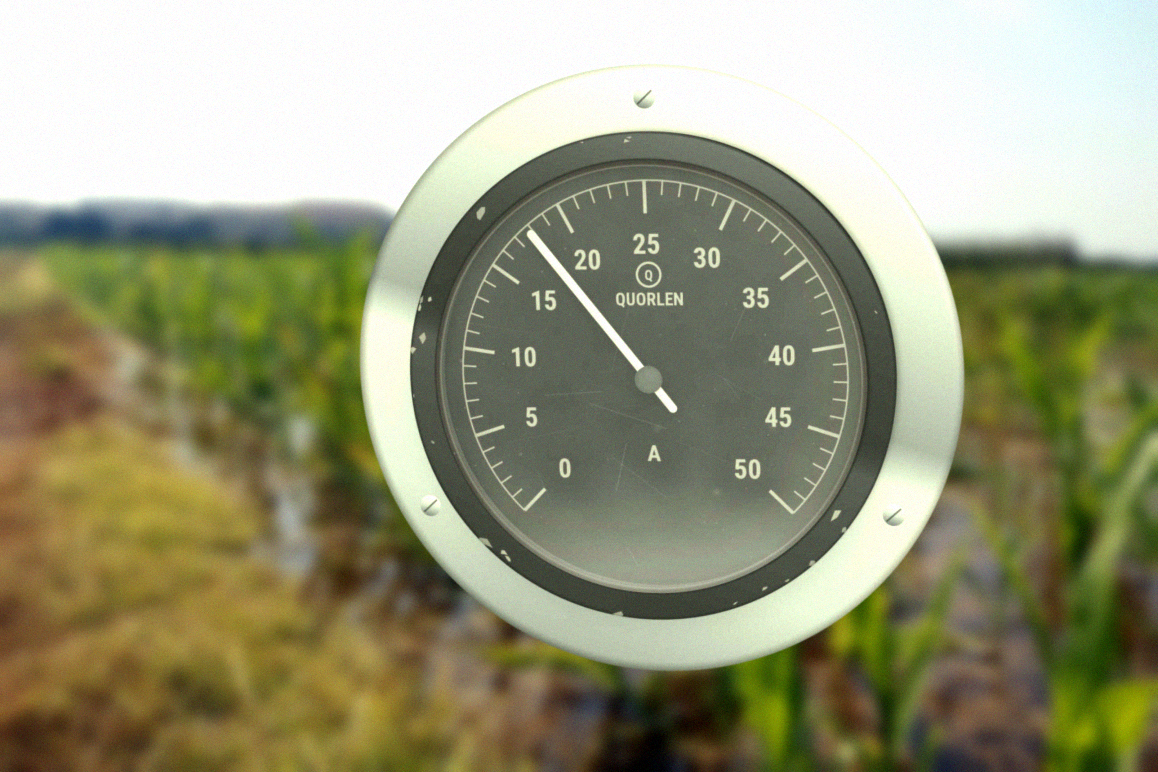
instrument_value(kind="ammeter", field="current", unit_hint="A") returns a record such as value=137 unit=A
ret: value=18 unit=A
